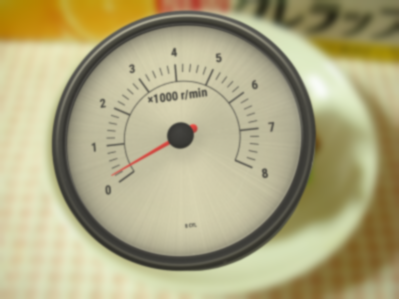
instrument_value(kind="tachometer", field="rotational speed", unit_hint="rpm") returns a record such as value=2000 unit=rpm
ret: value=200 unit=rpm
